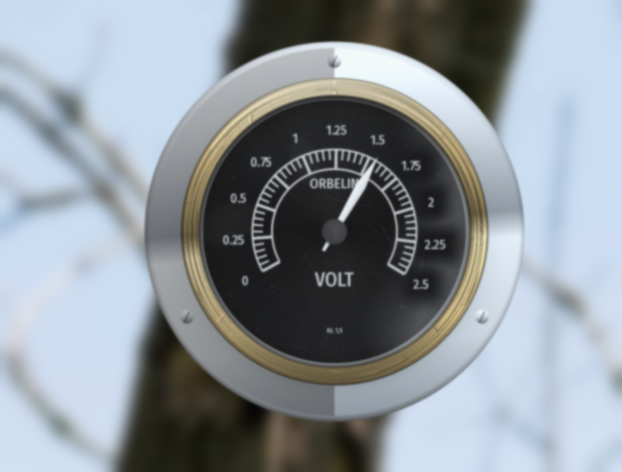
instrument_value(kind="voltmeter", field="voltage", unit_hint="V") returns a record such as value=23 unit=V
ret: value=1.55 unit=V
